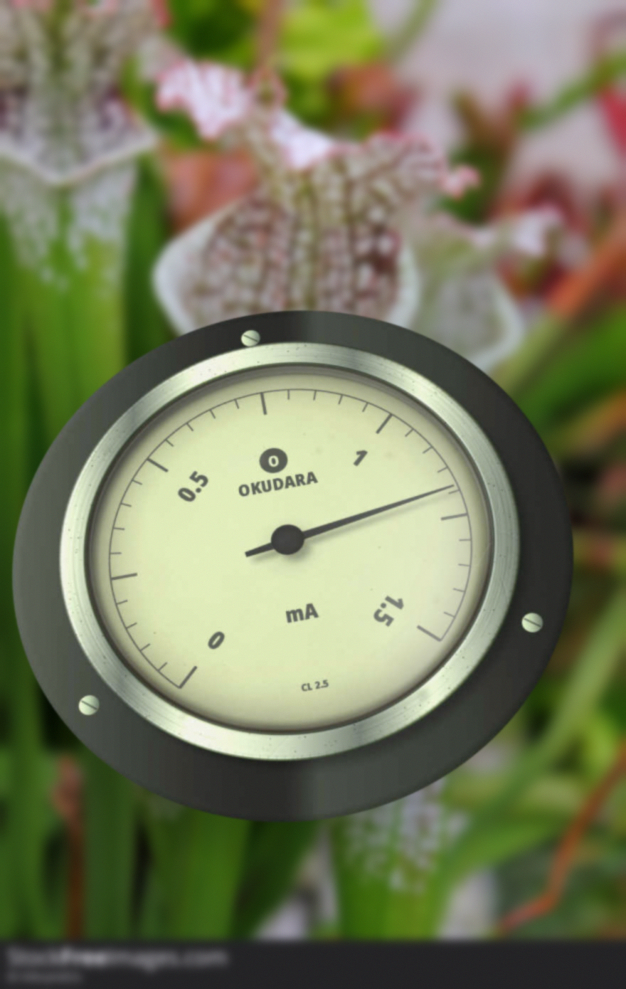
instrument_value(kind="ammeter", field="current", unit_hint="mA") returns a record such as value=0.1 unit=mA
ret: value=1.2 unit=mA
